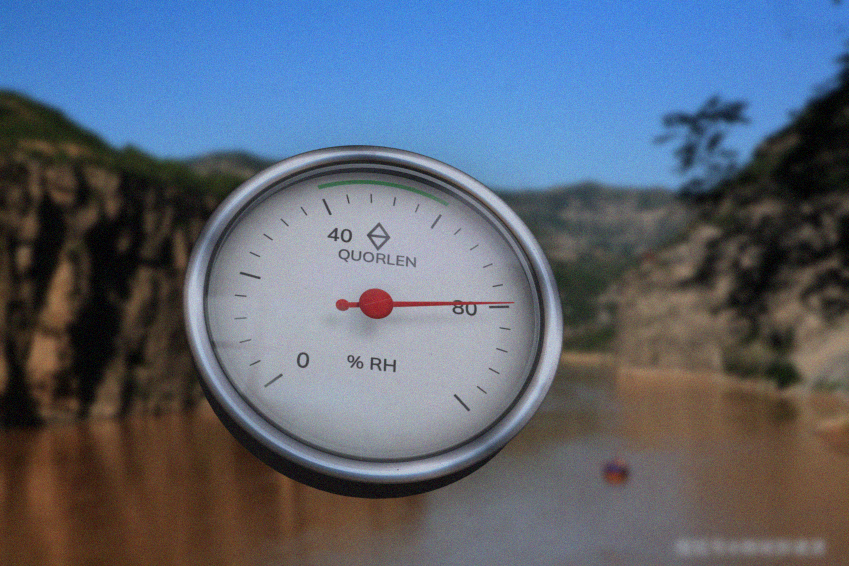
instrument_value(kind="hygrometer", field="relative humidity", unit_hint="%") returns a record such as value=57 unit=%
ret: value=80 unit=%
